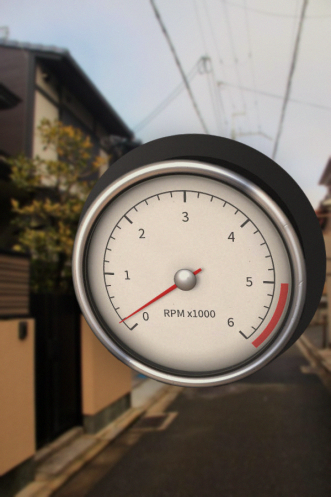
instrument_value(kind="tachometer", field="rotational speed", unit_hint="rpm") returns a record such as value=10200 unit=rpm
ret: value=200 unit=rpm
